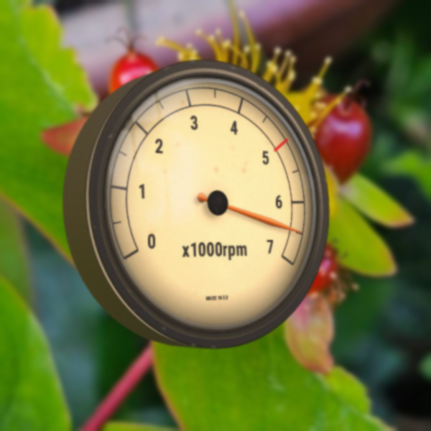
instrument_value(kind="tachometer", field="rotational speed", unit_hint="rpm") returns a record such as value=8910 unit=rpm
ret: value=6500 unit=rpm
